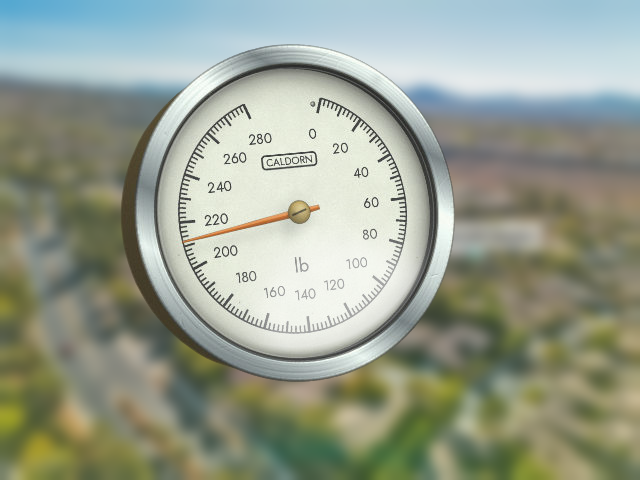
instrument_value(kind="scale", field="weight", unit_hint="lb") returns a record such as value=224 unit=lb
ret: value=212 unit=lb
